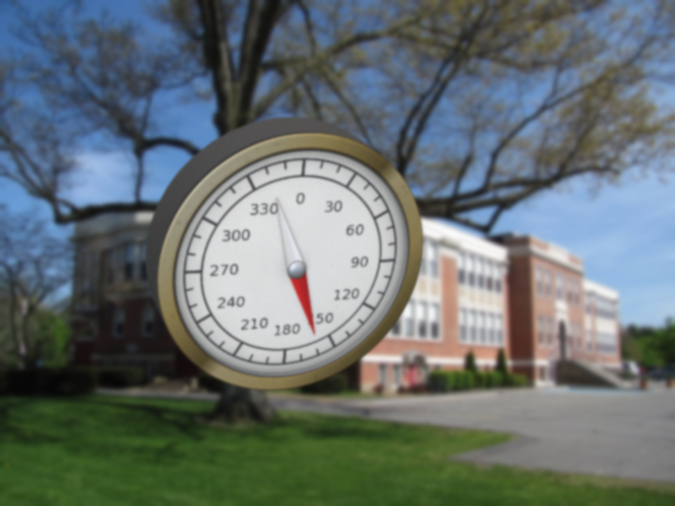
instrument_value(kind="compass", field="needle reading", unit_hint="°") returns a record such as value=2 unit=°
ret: value=160 unit=°
